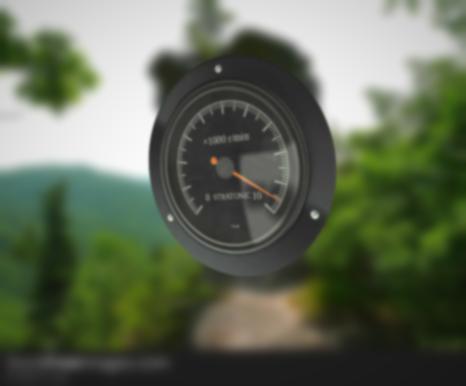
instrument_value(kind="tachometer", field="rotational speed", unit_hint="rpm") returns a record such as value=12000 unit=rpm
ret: value=9500 unit=rpm
